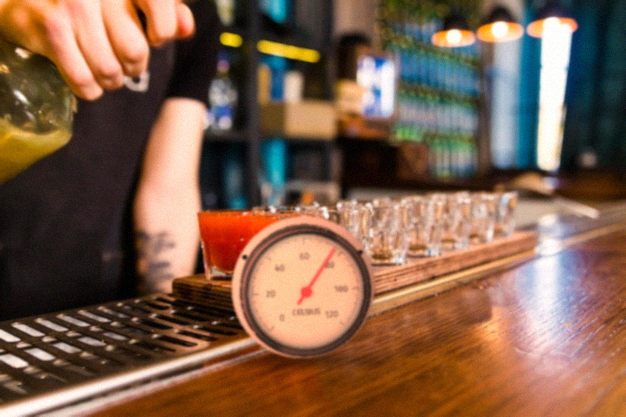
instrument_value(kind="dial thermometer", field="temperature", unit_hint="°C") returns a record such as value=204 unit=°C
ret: value=76 unit=°C
